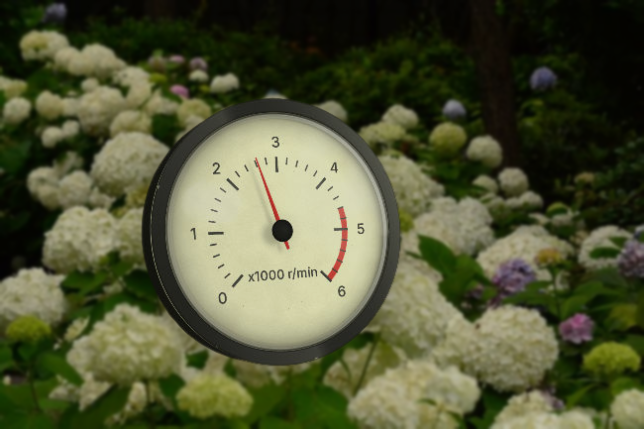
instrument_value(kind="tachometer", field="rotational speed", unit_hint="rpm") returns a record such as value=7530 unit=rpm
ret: value=2600 unit=rpm
